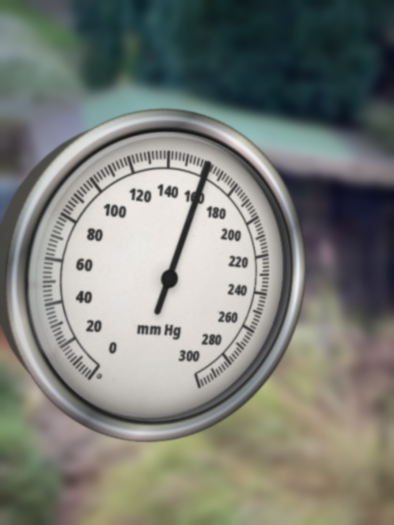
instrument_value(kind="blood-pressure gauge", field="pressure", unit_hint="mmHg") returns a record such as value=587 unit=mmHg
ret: value=160 unit=mmHg
